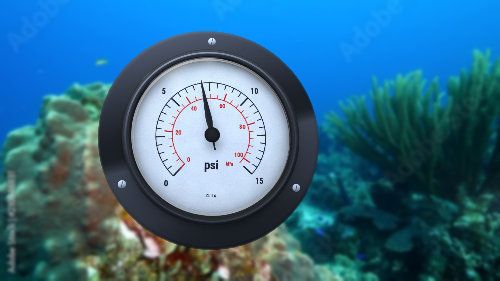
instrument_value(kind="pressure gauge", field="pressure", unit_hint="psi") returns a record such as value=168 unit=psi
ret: value=7 unit=psi
